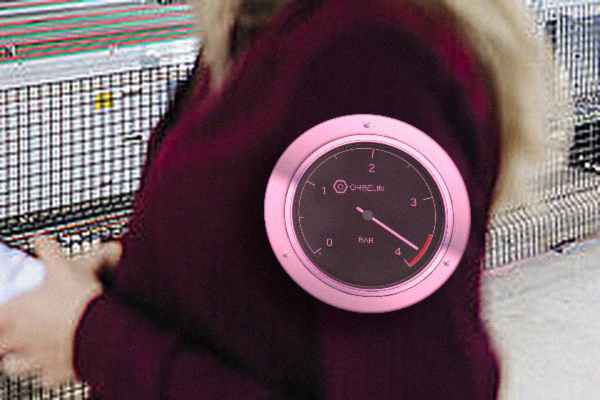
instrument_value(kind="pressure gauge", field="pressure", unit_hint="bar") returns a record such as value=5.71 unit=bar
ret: value=3.75 unit=bar
